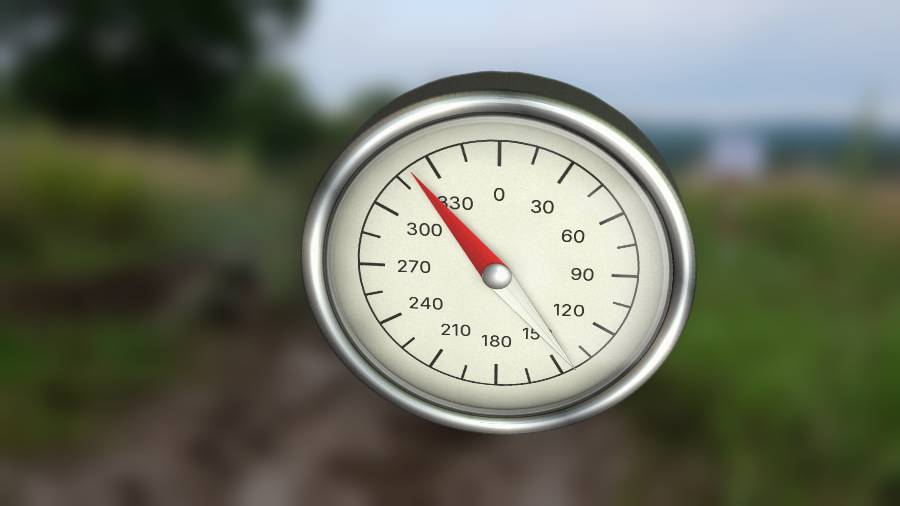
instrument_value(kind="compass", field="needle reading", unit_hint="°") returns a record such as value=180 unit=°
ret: value=322.5 unit=°
